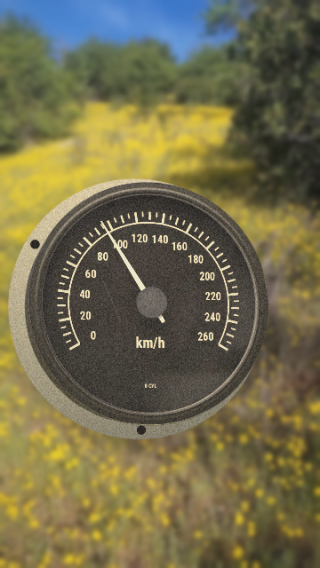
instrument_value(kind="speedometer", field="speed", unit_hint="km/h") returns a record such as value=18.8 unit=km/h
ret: value=95 unit=km/h
